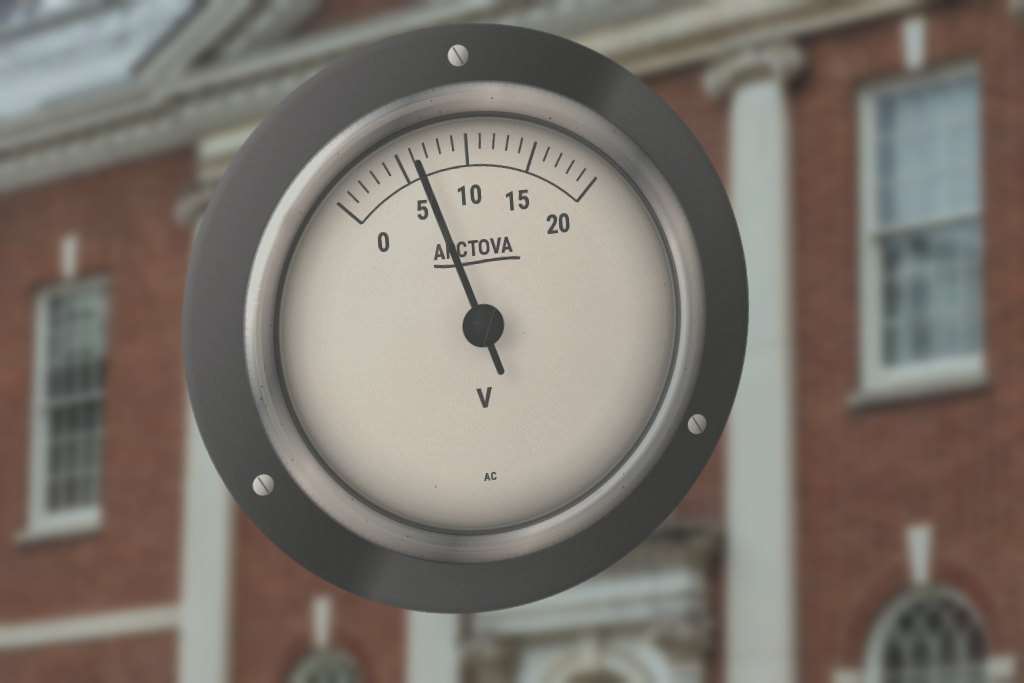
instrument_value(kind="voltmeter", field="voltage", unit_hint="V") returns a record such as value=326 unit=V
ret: value=6 unit=V
